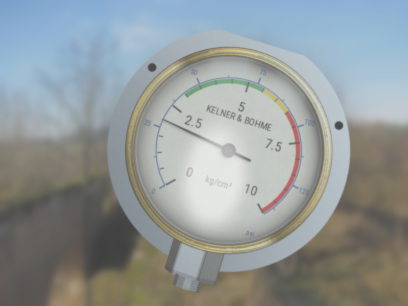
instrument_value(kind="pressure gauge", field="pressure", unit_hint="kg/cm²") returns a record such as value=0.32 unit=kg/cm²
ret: value=2 unit=kg/cm²
